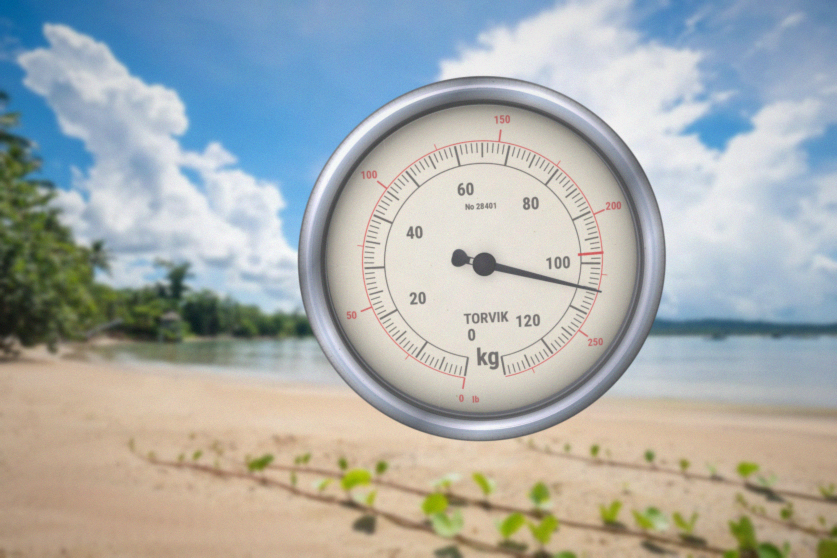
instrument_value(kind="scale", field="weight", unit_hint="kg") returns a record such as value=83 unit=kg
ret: value=105 unit=kg
